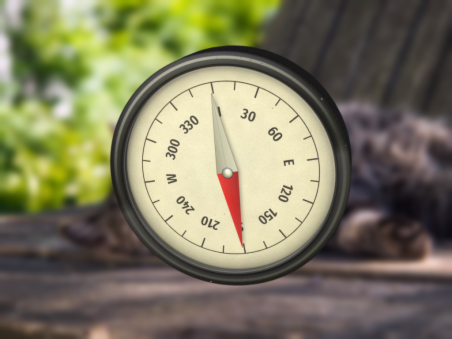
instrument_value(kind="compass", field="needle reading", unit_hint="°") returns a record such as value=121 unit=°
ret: value=180 unit=°
